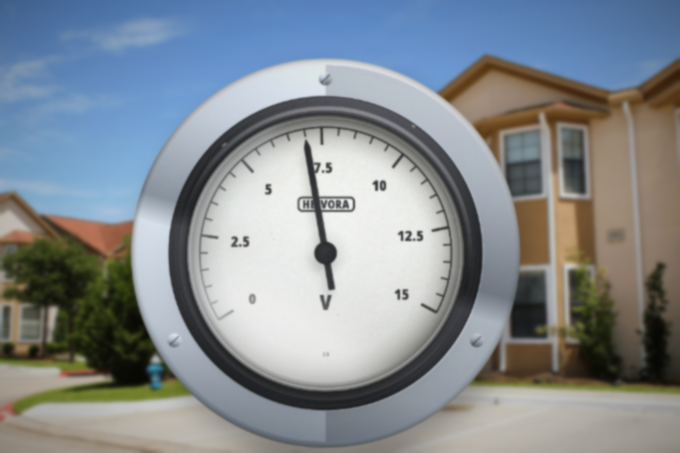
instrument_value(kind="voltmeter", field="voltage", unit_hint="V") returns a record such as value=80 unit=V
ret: value=7 unit=V
